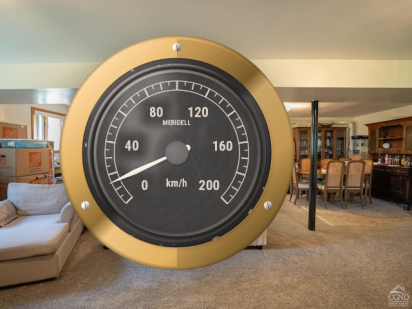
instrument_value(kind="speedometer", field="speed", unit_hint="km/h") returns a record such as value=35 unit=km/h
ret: value=15 unit=km/h
